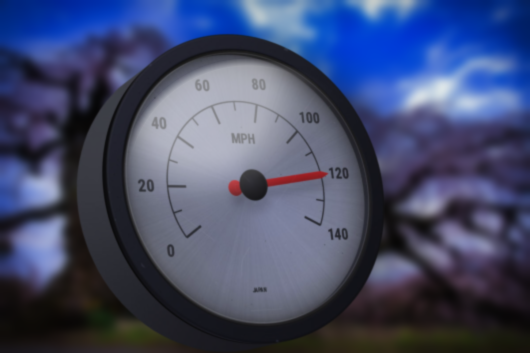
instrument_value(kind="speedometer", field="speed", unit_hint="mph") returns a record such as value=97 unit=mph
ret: value=120 unit=mph
